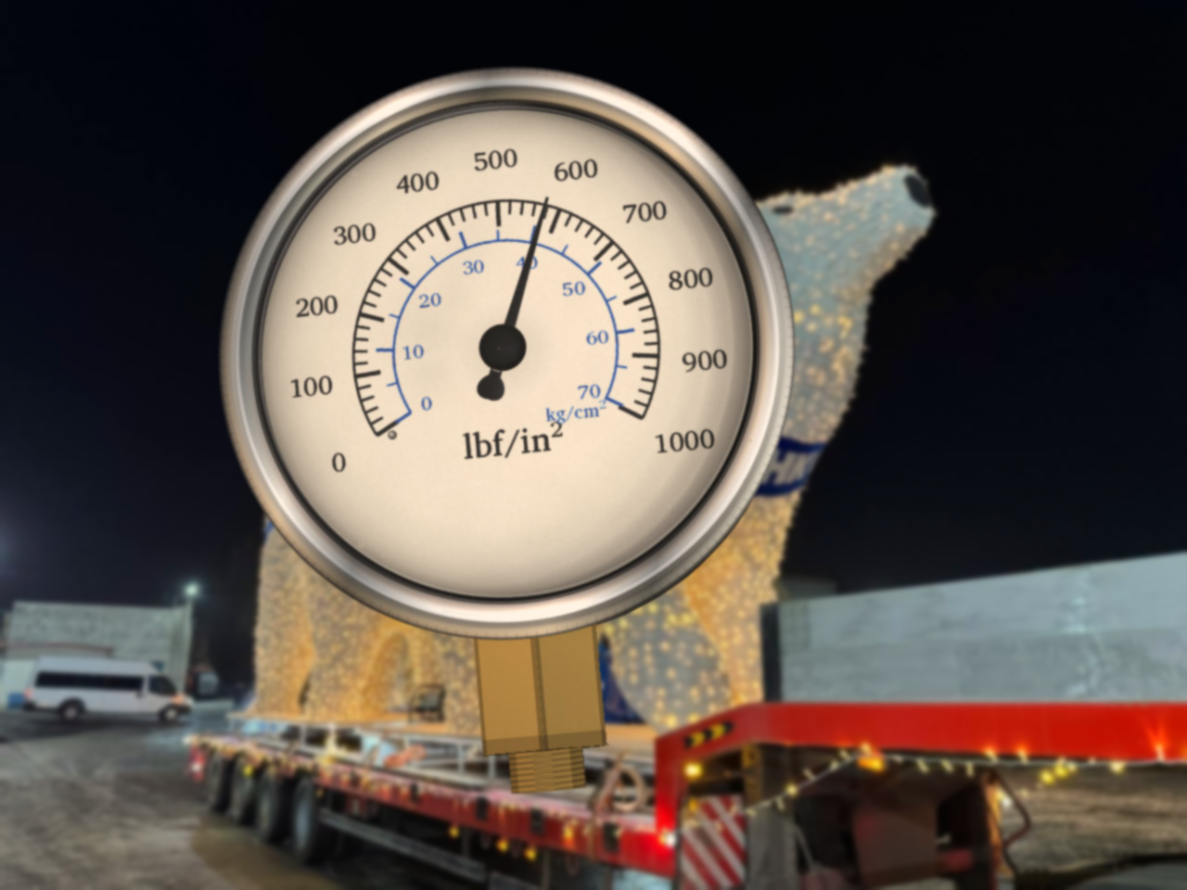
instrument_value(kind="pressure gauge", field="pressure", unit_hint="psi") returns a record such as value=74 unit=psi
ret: value=580 unit=psi
